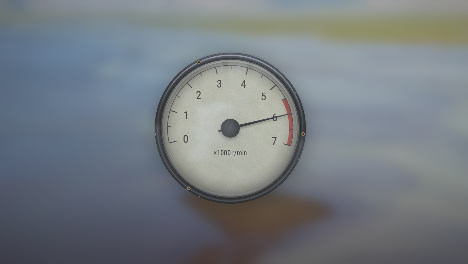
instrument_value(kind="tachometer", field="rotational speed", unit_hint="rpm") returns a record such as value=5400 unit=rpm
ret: value=6000 unit=rpm
